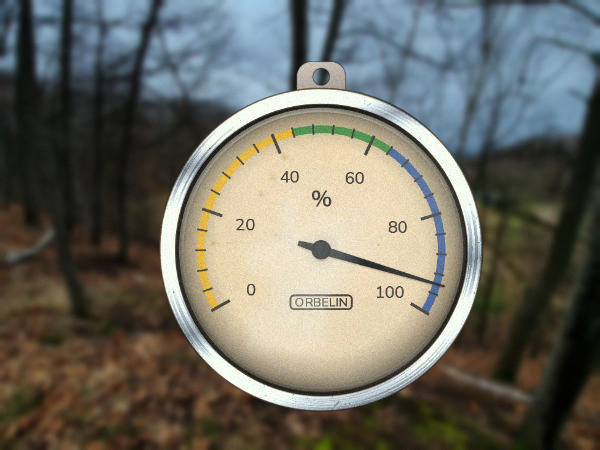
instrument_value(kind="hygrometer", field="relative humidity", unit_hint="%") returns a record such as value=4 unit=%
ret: value=94 unit=%
